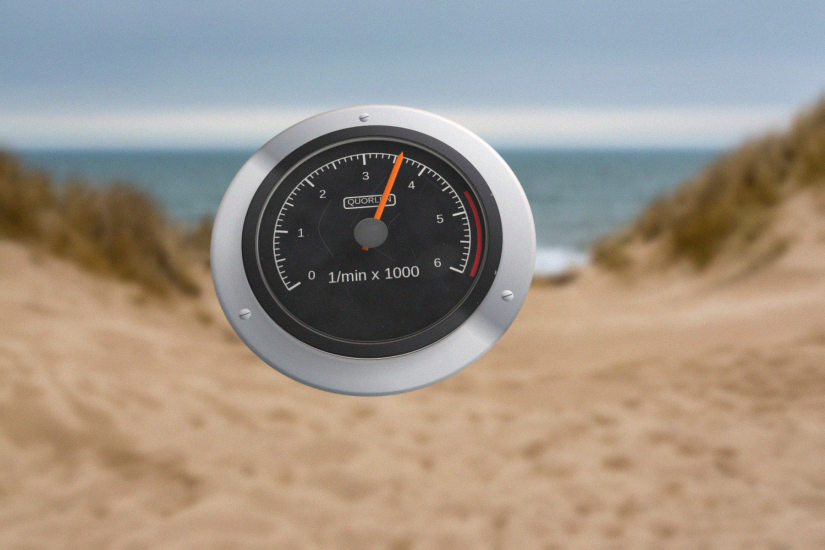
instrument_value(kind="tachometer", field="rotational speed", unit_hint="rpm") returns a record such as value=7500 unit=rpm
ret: value=3600 unit=rpm
